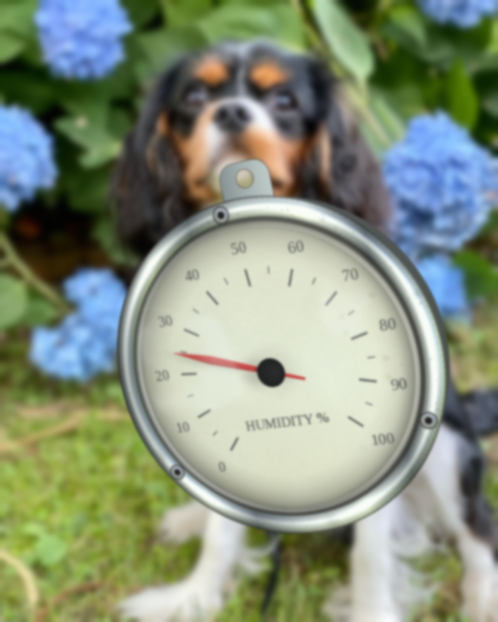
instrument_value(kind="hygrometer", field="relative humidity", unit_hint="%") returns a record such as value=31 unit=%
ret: value=25 unit=%
